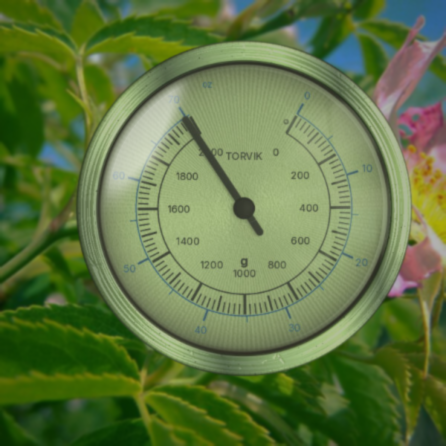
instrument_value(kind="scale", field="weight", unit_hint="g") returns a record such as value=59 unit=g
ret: value=1980 unit=g
